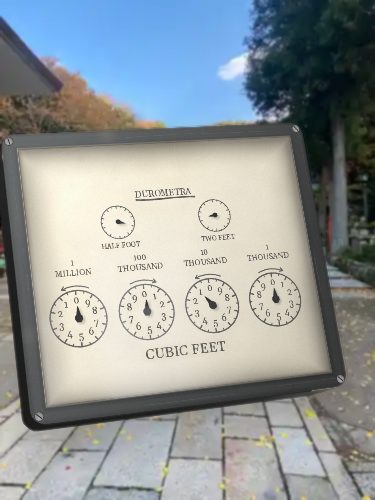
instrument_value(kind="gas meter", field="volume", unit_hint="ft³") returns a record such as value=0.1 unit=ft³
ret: value=1000 unit=ft³
